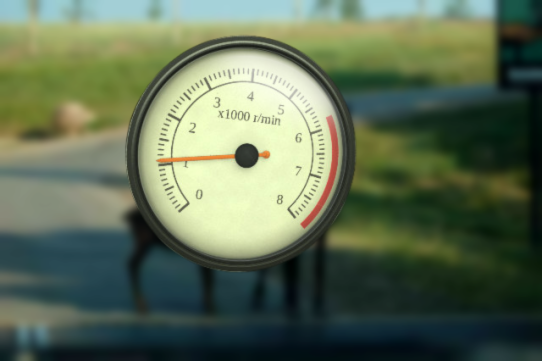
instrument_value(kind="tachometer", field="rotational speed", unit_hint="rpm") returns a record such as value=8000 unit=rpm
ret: value=1100 unit=rpm
